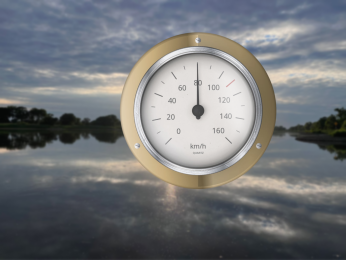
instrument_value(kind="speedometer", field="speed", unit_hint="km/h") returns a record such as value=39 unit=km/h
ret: value=80 unit=km/h
